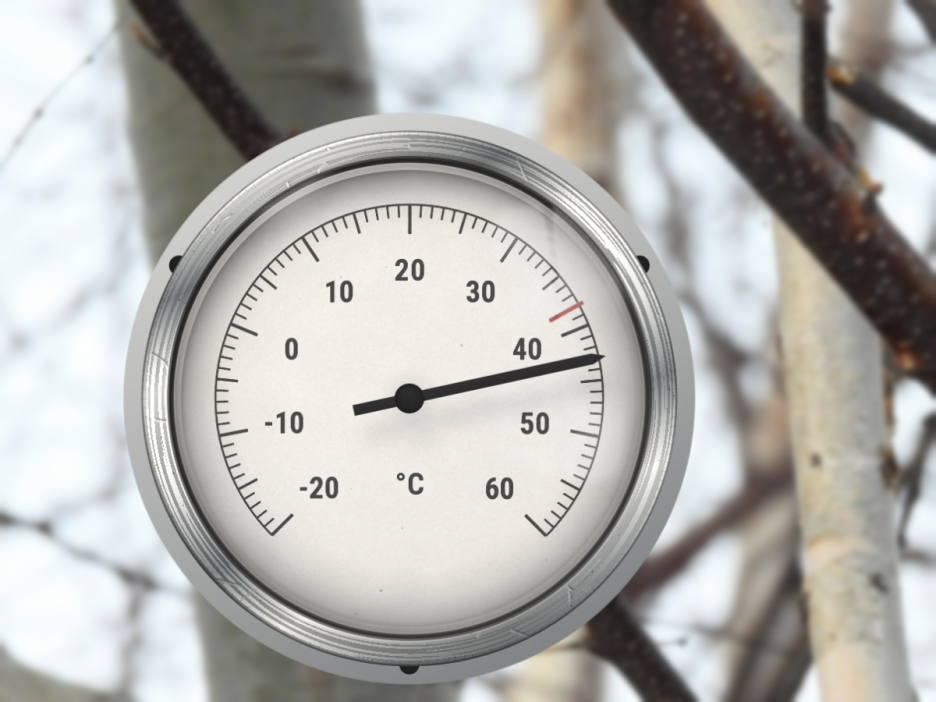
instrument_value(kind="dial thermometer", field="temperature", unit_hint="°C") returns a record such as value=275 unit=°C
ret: value=43 unit=°C
